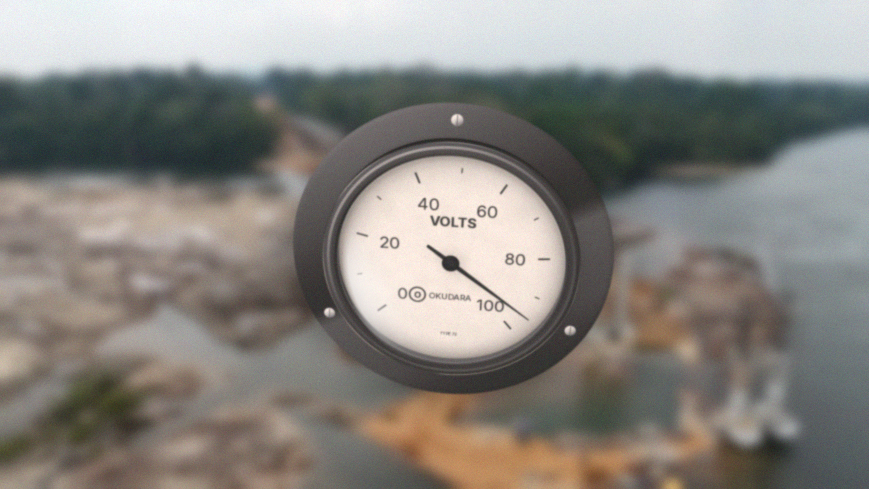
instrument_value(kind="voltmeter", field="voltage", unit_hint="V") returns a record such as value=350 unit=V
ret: value=95 unit=V
